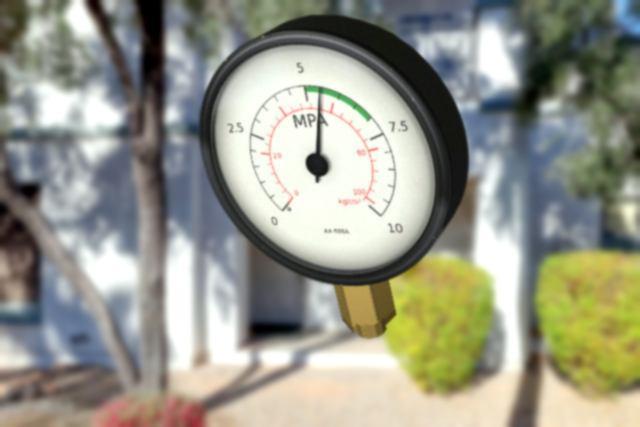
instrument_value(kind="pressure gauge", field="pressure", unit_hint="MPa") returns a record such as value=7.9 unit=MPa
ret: value=5.5 unit=MPa
